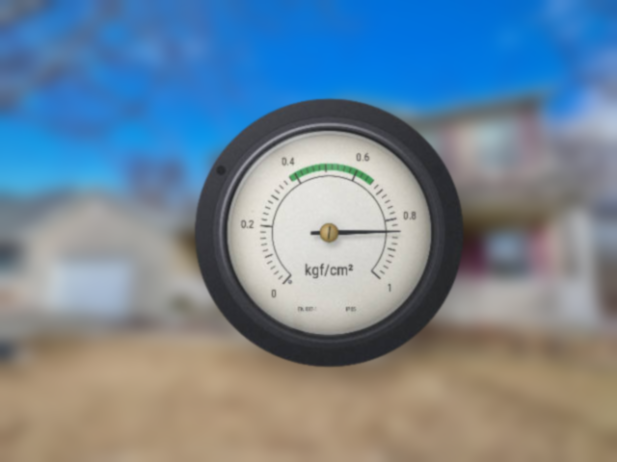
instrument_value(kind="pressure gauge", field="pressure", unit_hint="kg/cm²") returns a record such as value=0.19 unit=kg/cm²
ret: value=0.84 unit=kg/cm²
